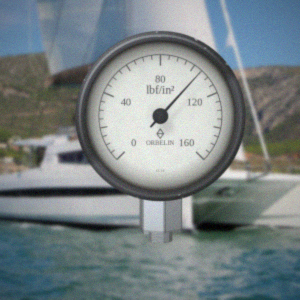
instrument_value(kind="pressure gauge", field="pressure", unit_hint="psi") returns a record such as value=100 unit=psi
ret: value=105 unit=psi
